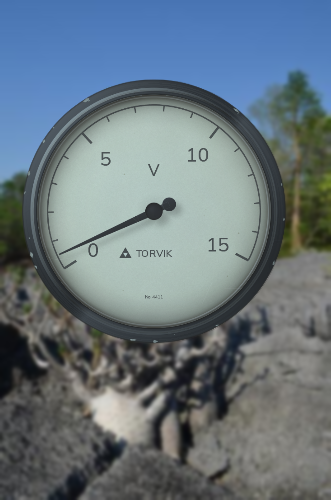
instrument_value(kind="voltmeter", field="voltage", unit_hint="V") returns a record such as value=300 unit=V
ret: value=0.5 unit=V
